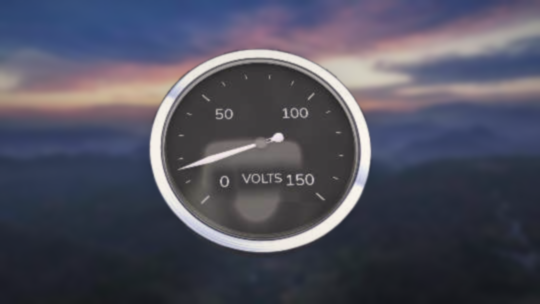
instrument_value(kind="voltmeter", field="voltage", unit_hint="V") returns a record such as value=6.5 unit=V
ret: value=15 unit=V
